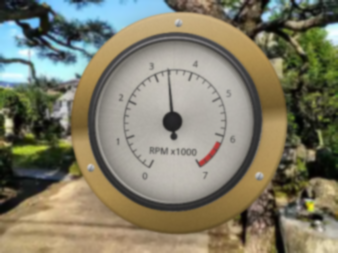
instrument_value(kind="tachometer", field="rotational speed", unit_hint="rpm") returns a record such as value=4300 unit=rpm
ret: value=3400 unit=rpm
